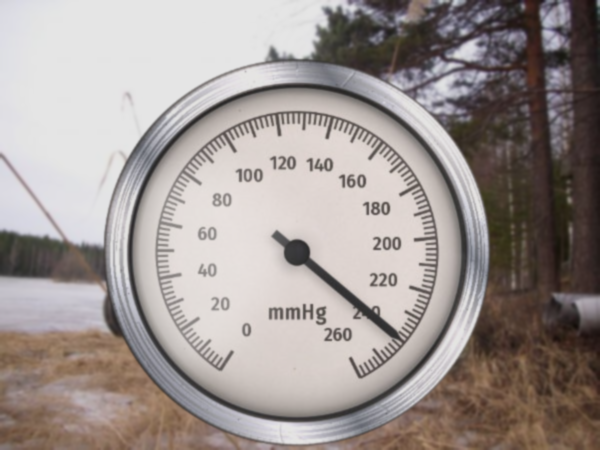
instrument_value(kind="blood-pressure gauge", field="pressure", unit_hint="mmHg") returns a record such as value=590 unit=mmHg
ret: value=240 unit=mmHg
